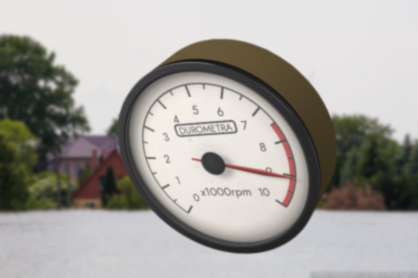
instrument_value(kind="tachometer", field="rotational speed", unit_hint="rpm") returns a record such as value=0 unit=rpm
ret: value=9000 unit=rpm
